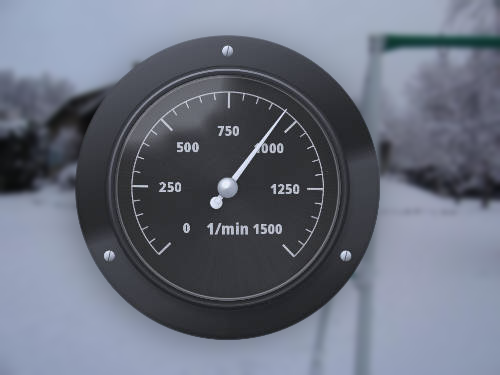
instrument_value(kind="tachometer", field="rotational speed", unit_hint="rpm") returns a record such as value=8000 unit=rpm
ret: value=950 unit=rpm
